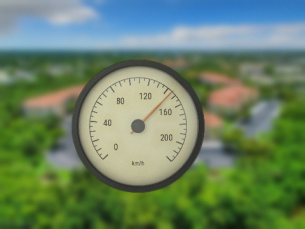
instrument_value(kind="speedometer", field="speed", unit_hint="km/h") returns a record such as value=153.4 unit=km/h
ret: value=145 unit=km/h
